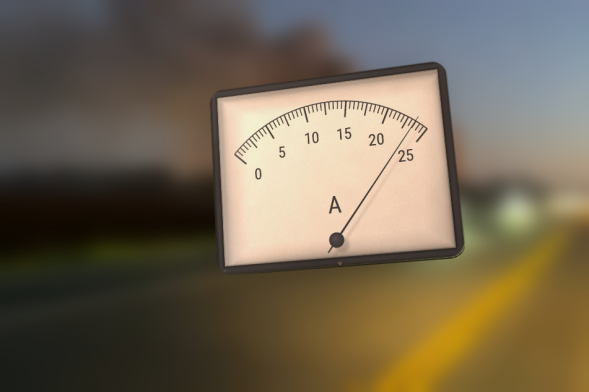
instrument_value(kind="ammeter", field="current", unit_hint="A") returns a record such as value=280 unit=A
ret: value=23.5 unit=A
